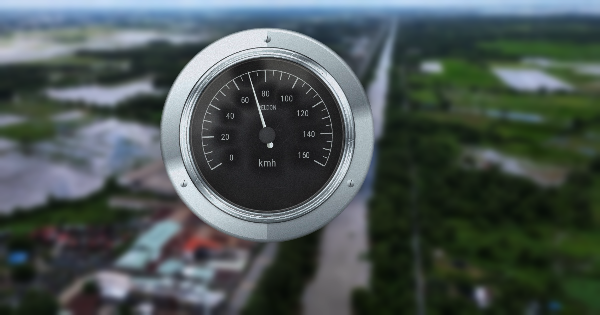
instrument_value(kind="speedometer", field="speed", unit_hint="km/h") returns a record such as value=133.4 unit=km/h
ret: value=70 unit=km/h
